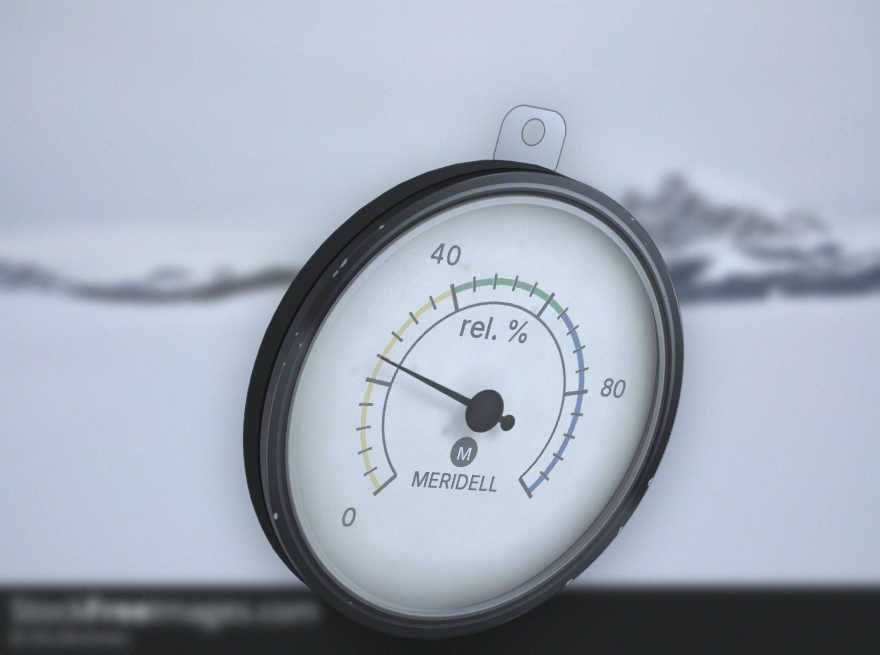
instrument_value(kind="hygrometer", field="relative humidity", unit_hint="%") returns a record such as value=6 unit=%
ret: value=24 unit=%
